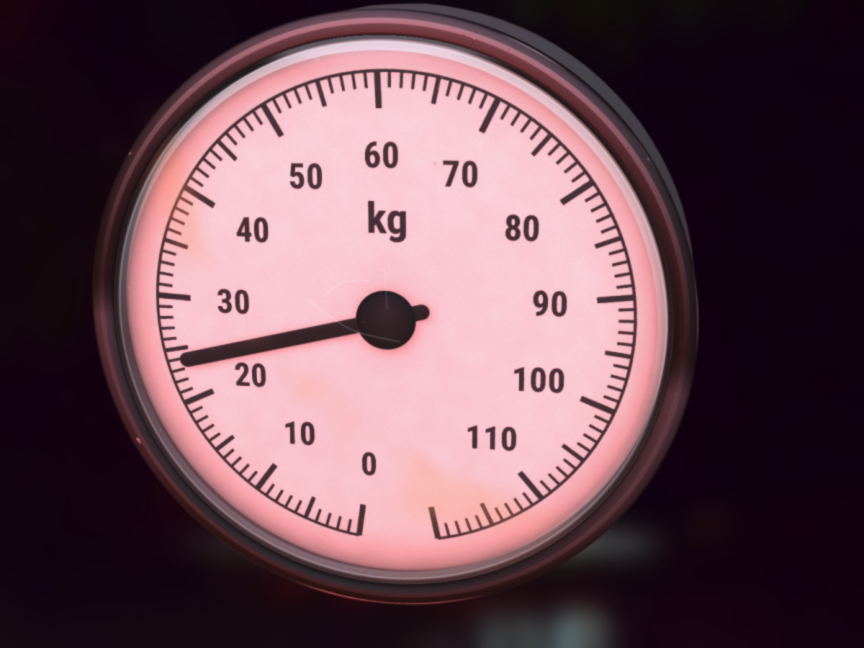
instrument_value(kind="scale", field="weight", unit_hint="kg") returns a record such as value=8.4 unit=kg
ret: value=24 unit=kg
